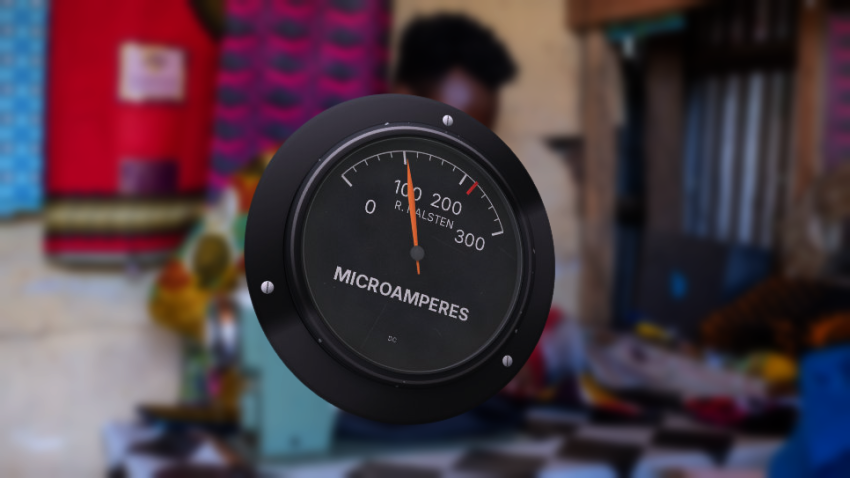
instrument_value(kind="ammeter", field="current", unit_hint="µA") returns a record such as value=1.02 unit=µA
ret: value=100 unit=µA
